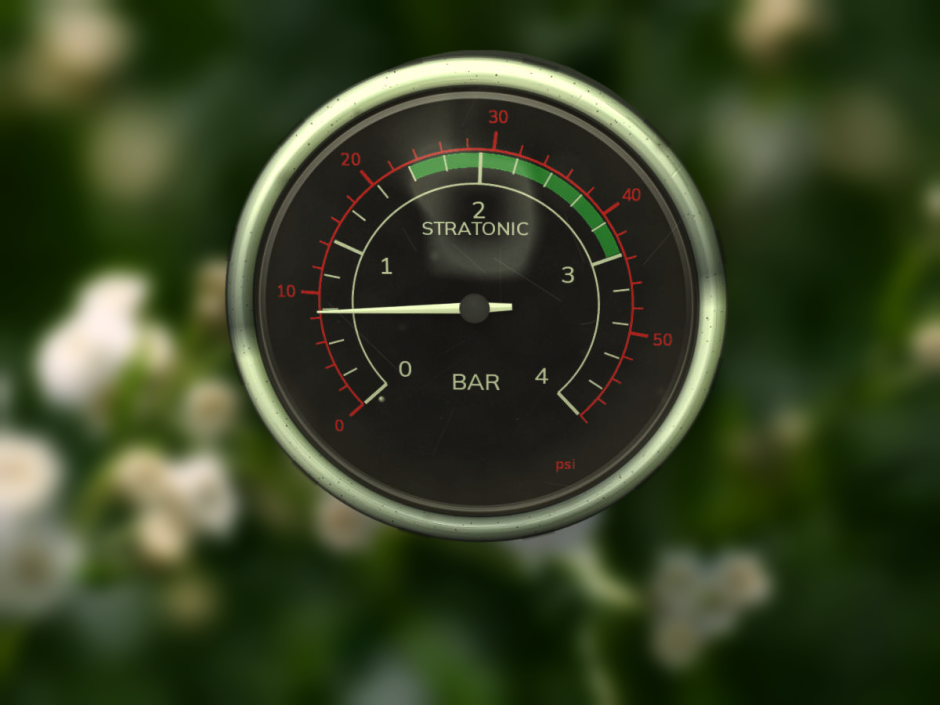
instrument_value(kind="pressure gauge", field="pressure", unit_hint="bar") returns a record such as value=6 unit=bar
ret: value=0.6 unit=bar
